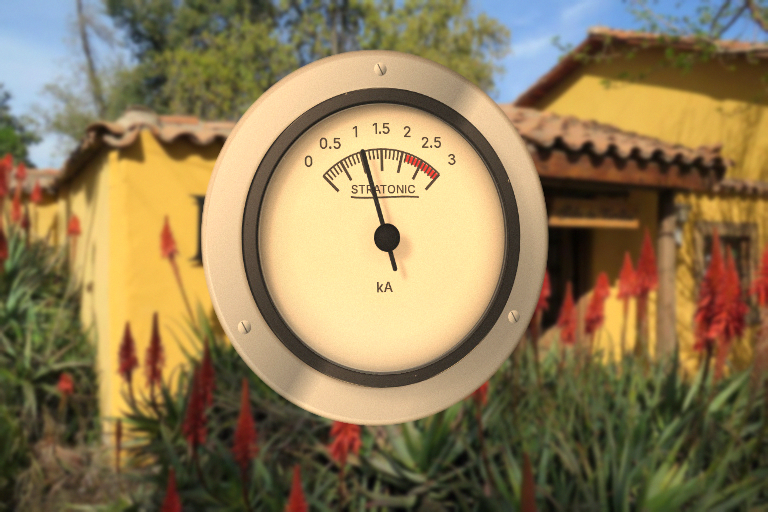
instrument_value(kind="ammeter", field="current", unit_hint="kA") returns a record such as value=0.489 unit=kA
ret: value=1 unit=kA
